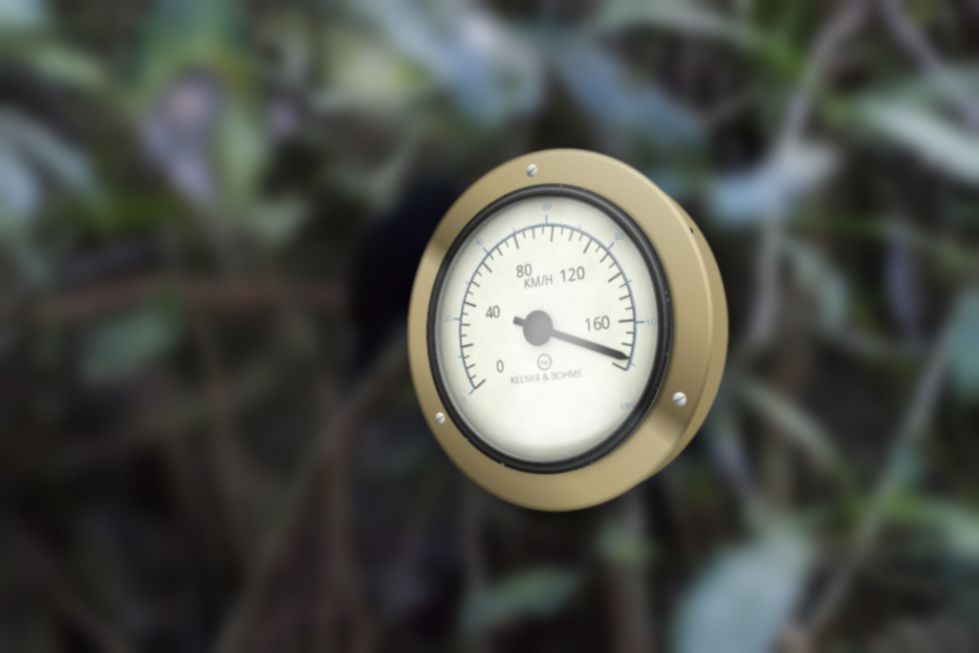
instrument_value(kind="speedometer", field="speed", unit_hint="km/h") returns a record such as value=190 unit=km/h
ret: value=175 unit=km/h
